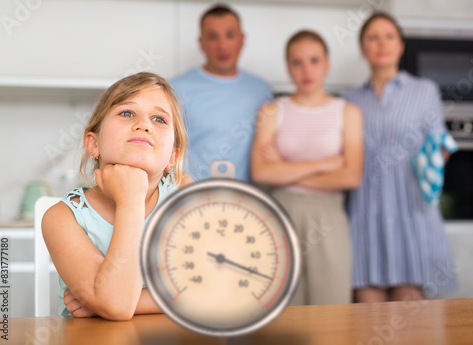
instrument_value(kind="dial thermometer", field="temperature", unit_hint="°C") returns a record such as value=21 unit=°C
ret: value=50 unit=°C
